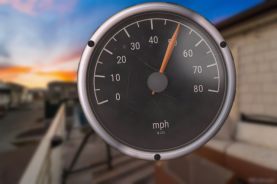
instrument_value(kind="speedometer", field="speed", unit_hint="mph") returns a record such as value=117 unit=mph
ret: value=50 unit=mph
